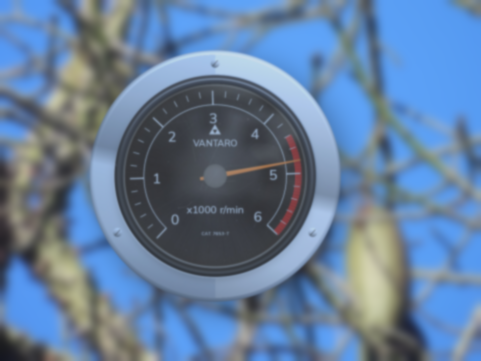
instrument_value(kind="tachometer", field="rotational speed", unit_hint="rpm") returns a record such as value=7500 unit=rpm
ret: value=4800 unit=rpm
